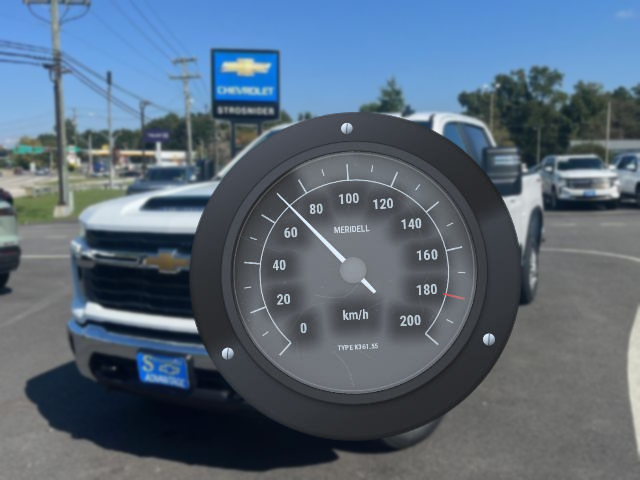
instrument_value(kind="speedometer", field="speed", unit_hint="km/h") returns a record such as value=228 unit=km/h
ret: value=70 unit=km/h
